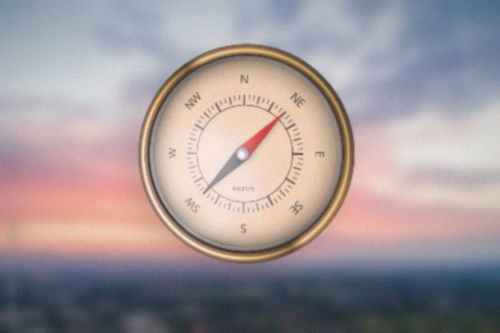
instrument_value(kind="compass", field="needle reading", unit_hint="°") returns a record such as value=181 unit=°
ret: value=45 unit=°
